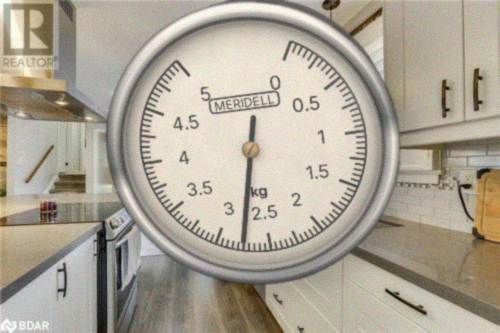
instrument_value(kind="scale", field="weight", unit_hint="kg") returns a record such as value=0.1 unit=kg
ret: value=2.75 unit=kg
